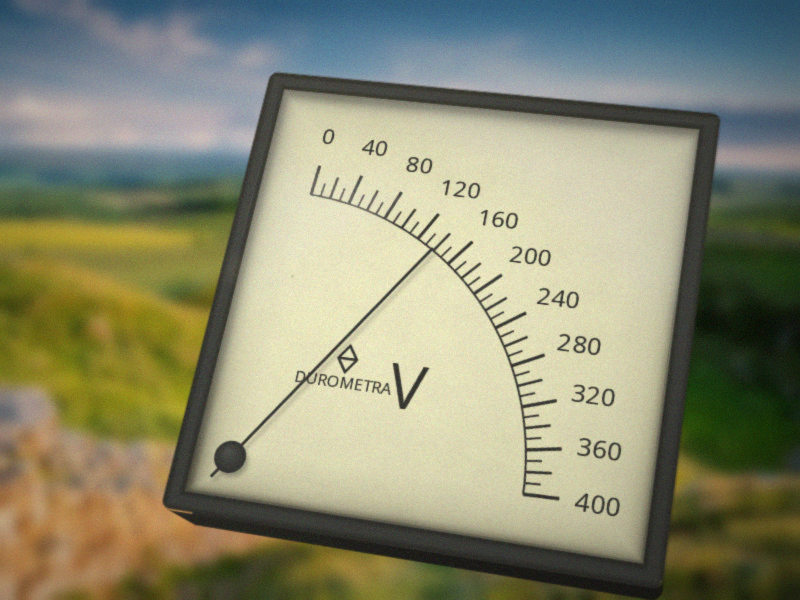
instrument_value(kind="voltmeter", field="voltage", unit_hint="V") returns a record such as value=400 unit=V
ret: value=140 unit=V
